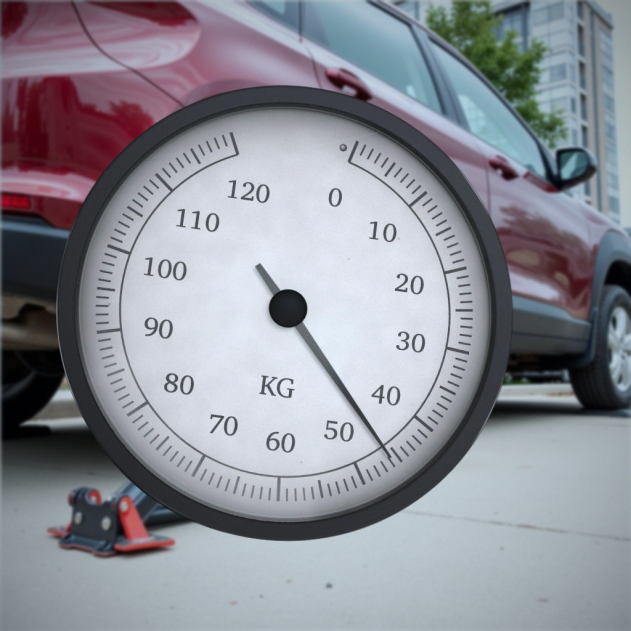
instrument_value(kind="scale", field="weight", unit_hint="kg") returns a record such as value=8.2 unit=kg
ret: value=46 unit=kg
